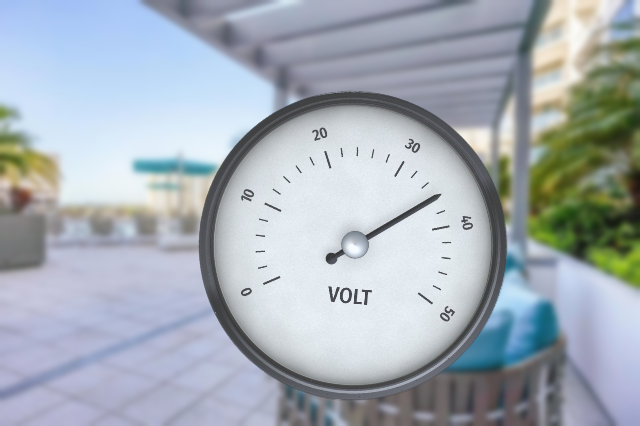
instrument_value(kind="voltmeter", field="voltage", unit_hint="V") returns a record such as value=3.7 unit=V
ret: value=36 unit=V
